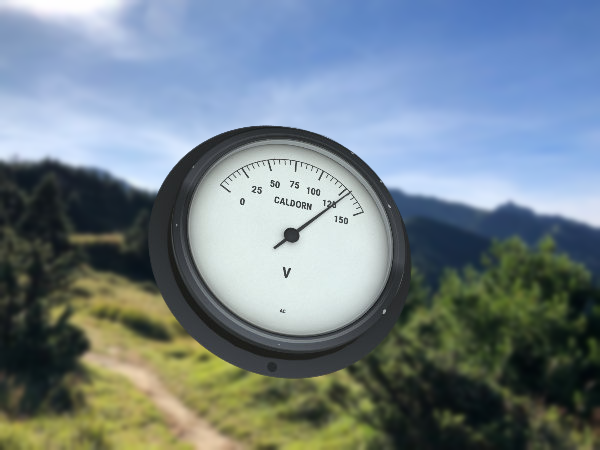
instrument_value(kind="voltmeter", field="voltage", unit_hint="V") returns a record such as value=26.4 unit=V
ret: value=130 unit=V
